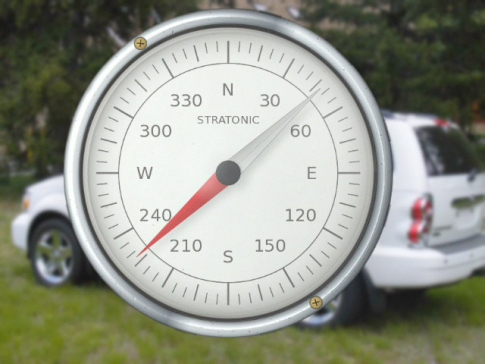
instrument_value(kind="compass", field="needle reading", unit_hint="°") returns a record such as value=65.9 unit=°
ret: value=227.5 unit=°
